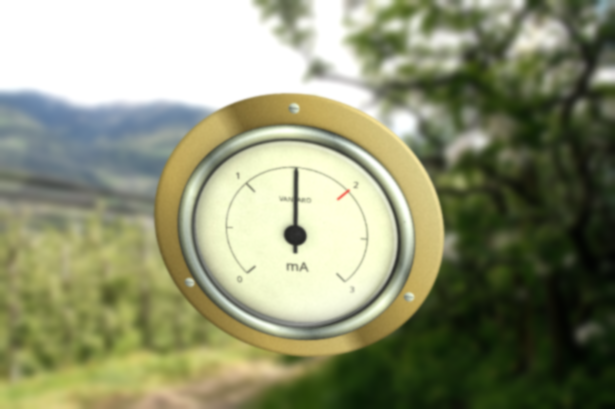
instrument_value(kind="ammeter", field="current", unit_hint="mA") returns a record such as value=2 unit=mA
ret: value=1.5 unit=mA
